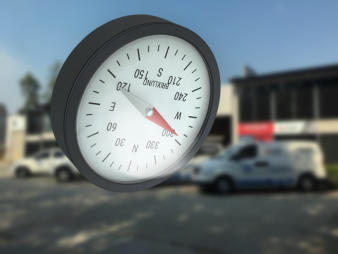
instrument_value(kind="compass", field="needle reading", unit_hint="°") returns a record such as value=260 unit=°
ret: value=295 unit=°
